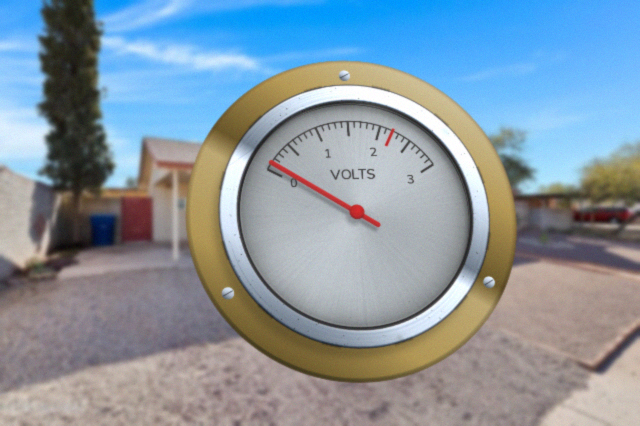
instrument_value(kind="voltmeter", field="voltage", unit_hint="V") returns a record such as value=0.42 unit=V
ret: value=0.1 unit=V
